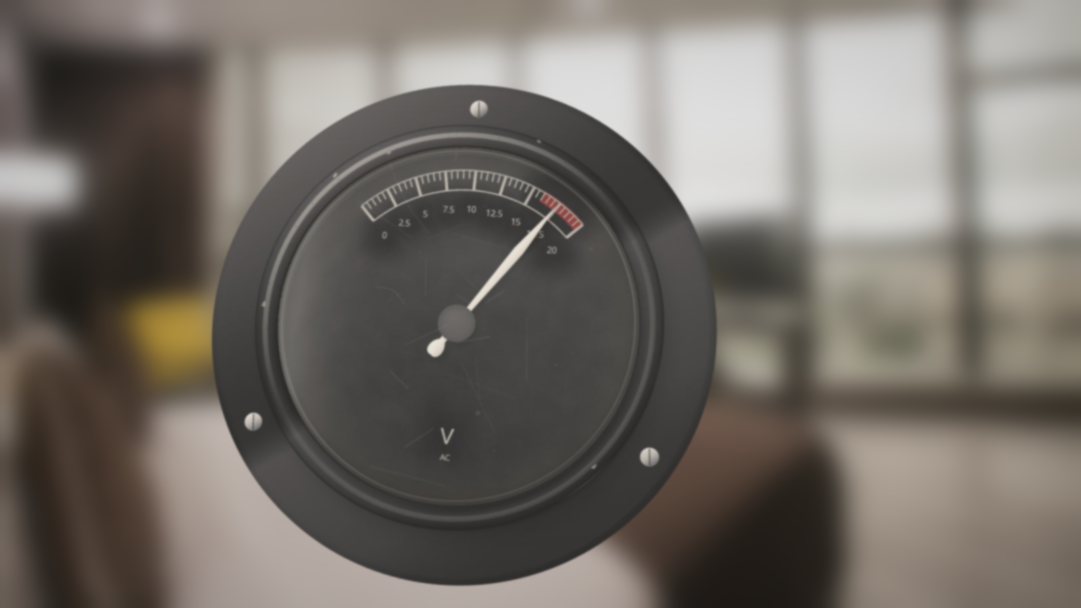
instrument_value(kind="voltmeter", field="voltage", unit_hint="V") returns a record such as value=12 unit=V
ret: value=17.5 unit=V
